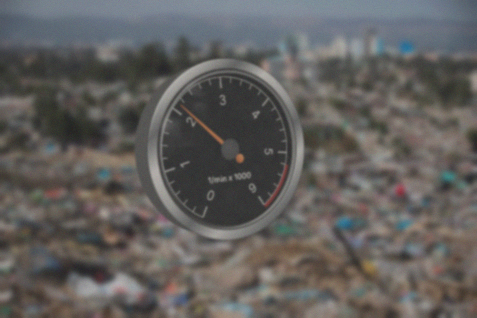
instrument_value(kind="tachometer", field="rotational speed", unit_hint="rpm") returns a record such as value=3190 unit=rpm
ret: value=2100 unit=rpm
